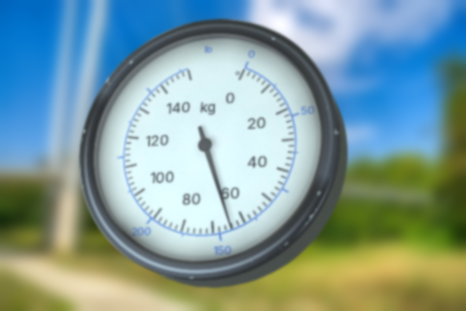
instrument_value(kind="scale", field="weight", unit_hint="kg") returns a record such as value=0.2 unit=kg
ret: value=64 unit=kg
